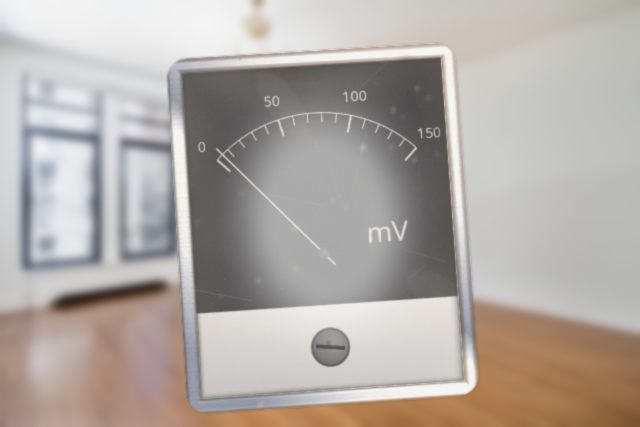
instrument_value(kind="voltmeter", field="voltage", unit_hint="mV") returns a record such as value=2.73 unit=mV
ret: value=5 unit=mV
